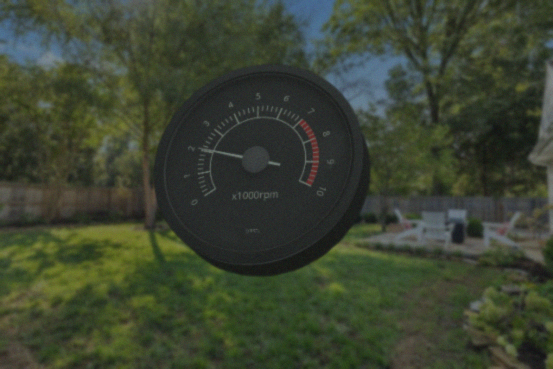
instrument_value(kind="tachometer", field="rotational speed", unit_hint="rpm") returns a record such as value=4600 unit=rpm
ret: value=2000 unit=rpm
